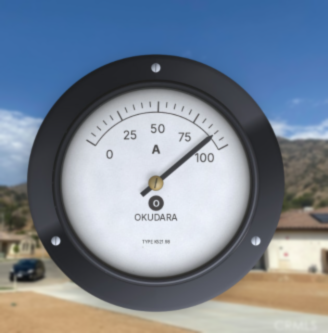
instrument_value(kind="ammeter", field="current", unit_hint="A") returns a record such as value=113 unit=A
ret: value=90 unit=A
